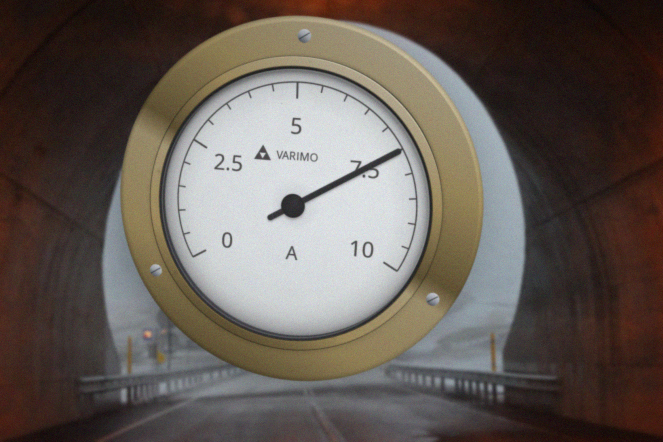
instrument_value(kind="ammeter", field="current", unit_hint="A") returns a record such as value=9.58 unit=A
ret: value=7.5 unit=A
